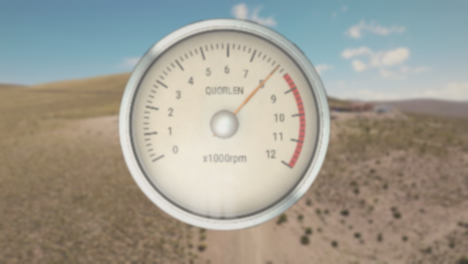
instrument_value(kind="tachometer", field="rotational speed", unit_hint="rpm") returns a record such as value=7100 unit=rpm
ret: value=8000 unit=rpm
